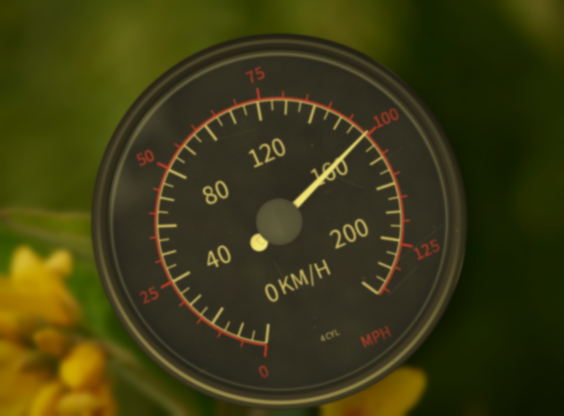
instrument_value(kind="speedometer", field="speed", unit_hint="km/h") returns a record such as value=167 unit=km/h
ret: value=160 unit=km/h
